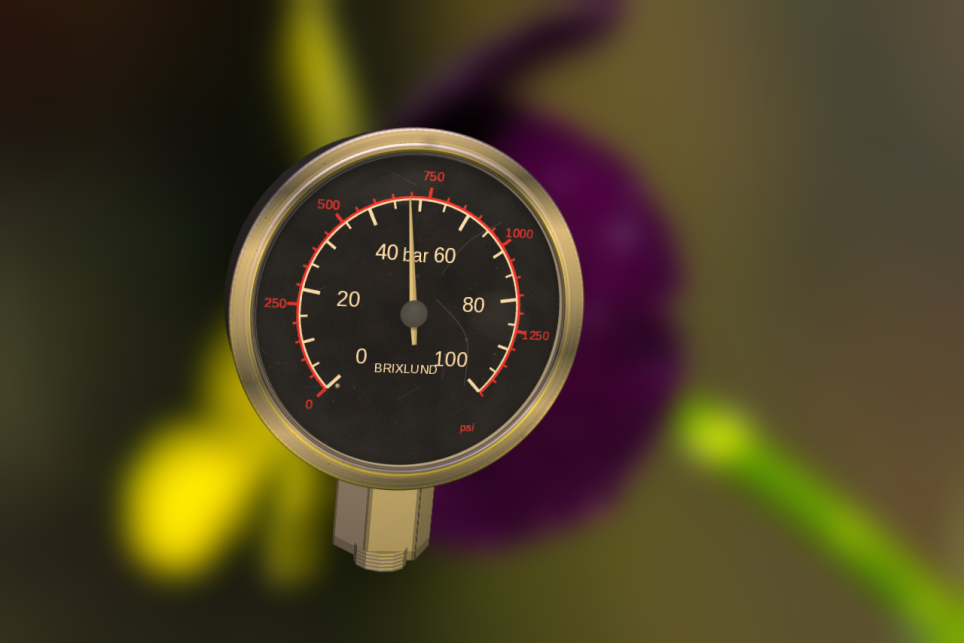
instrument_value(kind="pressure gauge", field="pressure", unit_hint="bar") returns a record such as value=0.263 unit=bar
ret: value=47.5 unit=bar
